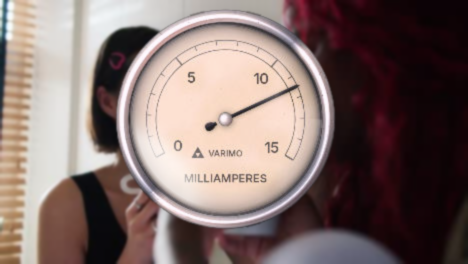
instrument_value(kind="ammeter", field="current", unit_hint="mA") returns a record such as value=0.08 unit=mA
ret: value=11.5 unit=mA
